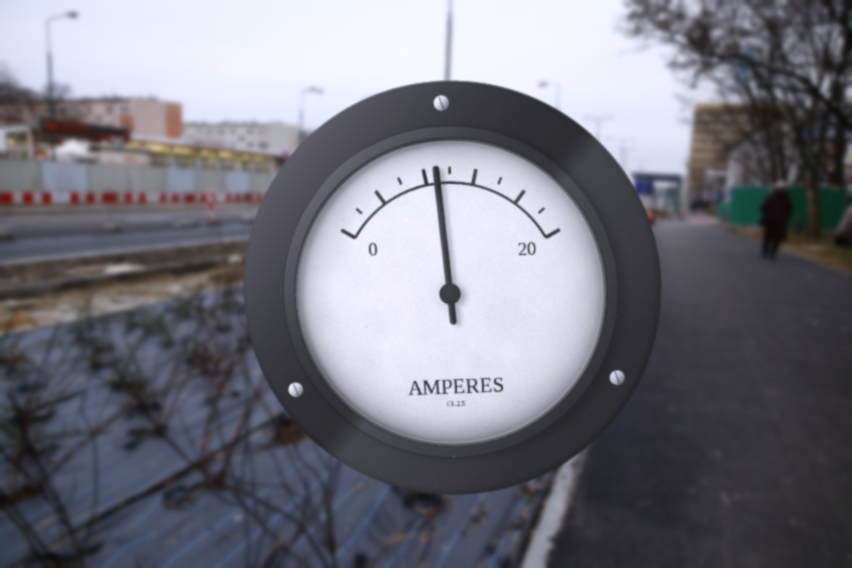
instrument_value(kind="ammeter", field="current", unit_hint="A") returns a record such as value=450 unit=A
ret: value=9 unit=A
